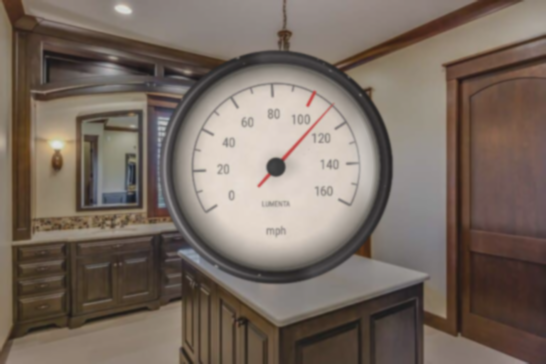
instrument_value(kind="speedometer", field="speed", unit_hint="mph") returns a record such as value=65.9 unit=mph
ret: value=110 unit=mph
